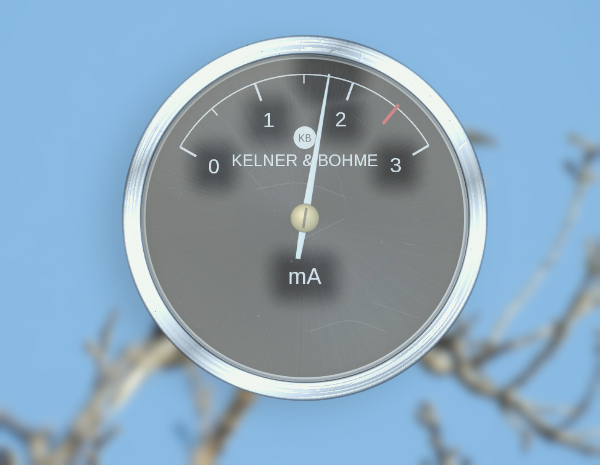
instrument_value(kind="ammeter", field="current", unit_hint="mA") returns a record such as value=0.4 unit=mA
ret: value=1.75 unit=mA
